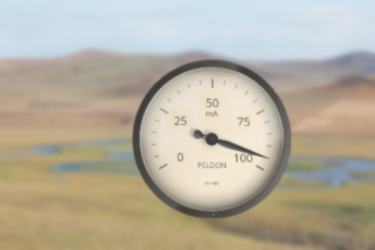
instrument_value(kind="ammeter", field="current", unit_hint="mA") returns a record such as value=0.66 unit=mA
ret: value=95 unit=mA
